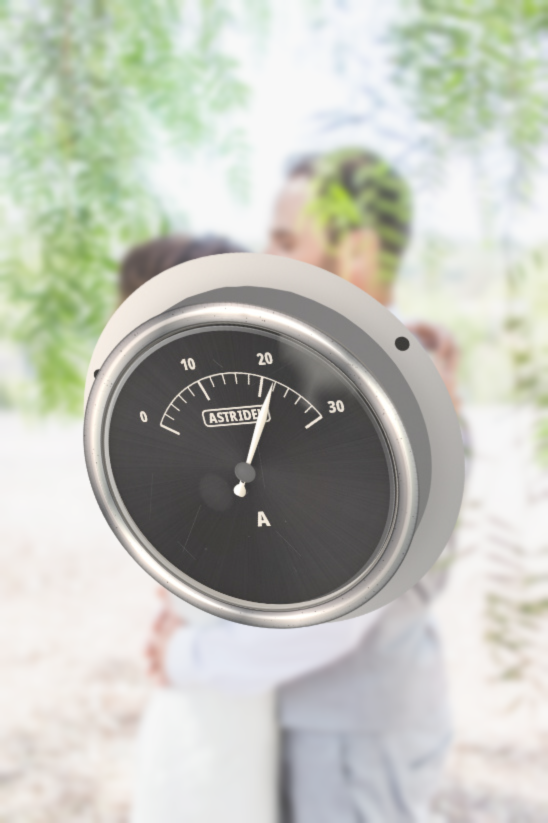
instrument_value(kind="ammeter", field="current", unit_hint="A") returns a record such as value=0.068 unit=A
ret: value=22 unit=A
